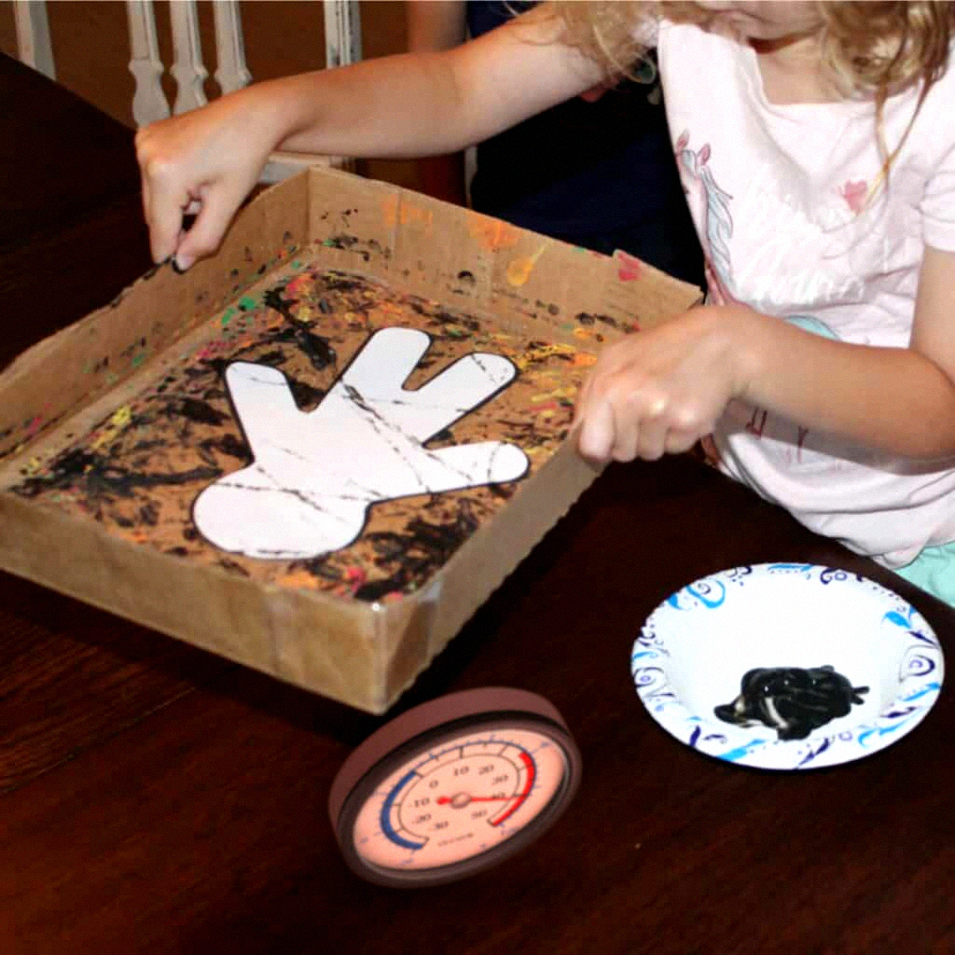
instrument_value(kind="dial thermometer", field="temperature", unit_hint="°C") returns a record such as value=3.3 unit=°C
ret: value=40 unit=°C
